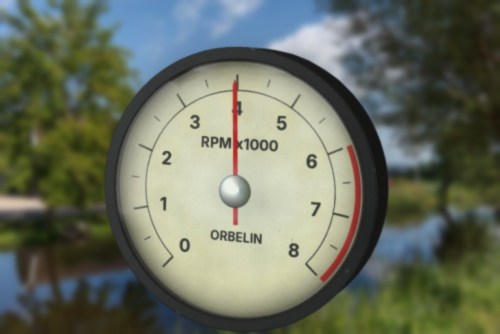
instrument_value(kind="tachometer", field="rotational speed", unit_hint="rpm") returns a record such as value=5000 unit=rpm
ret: value=4000 unit=rpm
